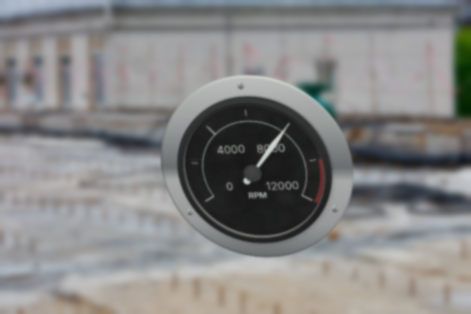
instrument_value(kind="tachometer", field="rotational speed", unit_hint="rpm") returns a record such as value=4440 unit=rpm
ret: value=8000 unit=rpm
